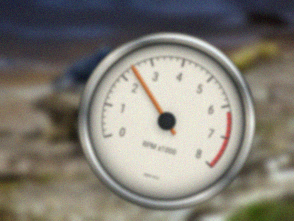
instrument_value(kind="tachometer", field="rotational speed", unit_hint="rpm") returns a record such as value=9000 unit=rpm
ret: value=2400 unit=rpm
